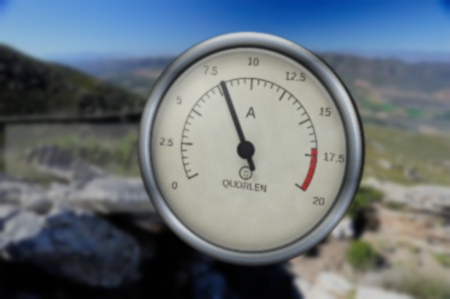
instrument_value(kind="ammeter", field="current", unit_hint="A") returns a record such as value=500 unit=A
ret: value=8 unit=A
